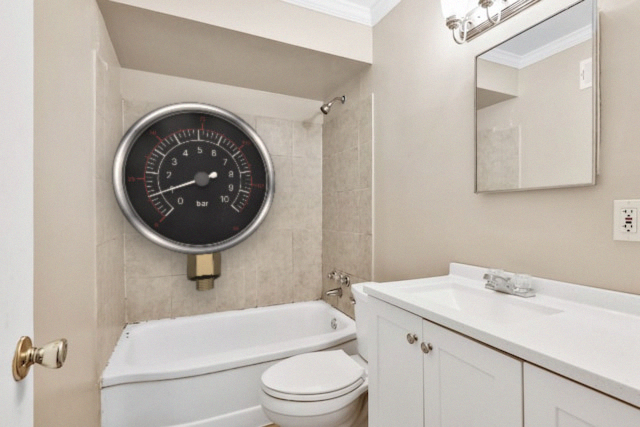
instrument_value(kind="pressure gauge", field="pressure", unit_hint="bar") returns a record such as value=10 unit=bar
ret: value=1 unit=bar
